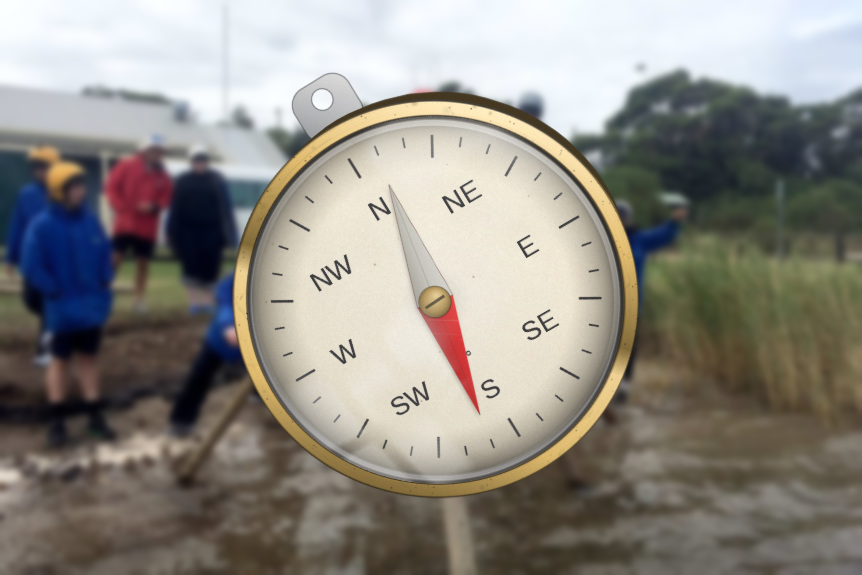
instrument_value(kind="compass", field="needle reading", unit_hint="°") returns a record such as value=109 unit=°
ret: value=190 unit=°
